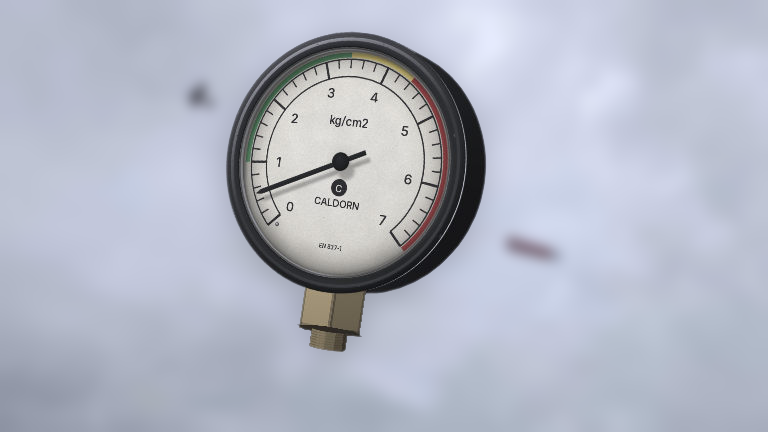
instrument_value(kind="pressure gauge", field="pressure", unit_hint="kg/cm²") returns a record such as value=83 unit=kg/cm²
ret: value=0.5 unit=kg/cm²
